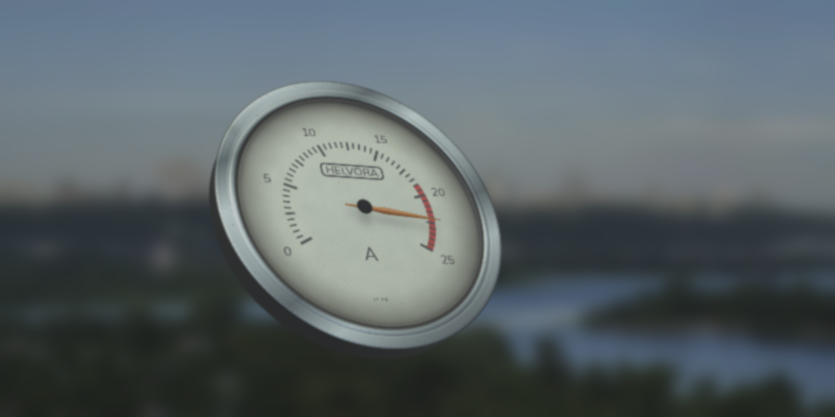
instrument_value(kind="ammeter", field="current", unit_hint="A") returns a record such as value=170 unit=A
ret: value=22.5 unit=A
